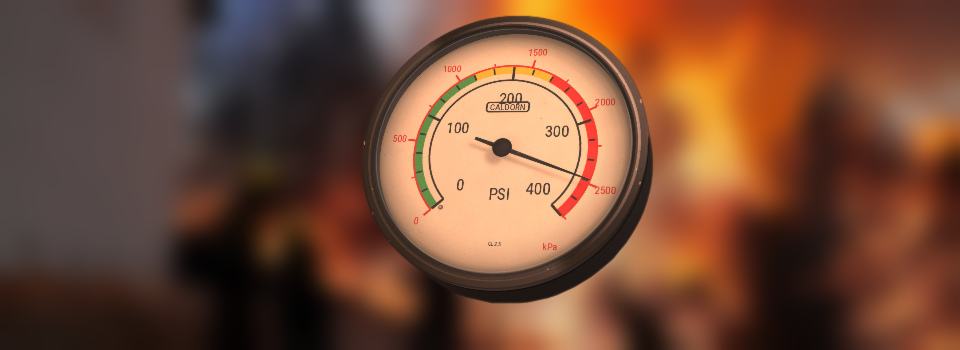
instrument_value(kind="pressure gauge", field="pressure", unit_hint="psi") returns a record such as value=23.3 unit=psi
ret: value=360 unit=psi
